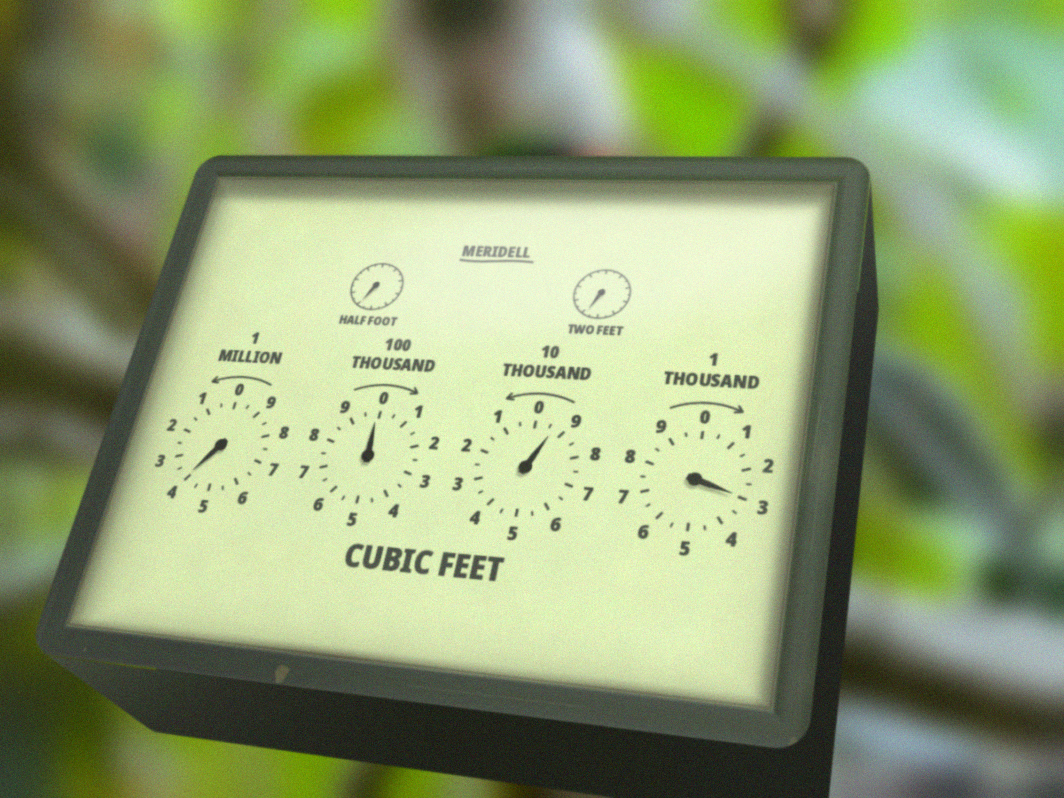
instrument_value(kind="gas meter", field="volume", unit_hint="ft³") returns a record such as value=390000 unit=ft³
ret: value=399300 unit=ft³
